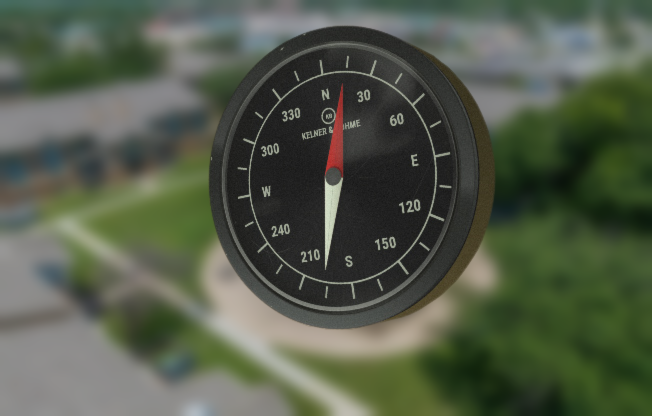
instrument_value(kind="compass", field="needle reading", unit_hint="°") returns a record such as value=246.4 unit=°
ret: value=15 unit=°
